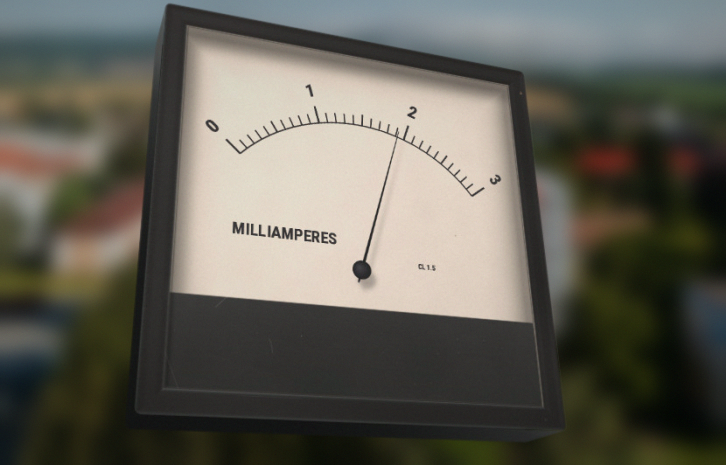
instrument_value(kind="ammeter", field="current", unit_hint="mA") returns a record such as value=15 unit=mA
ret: value=1.9 unit=mA
